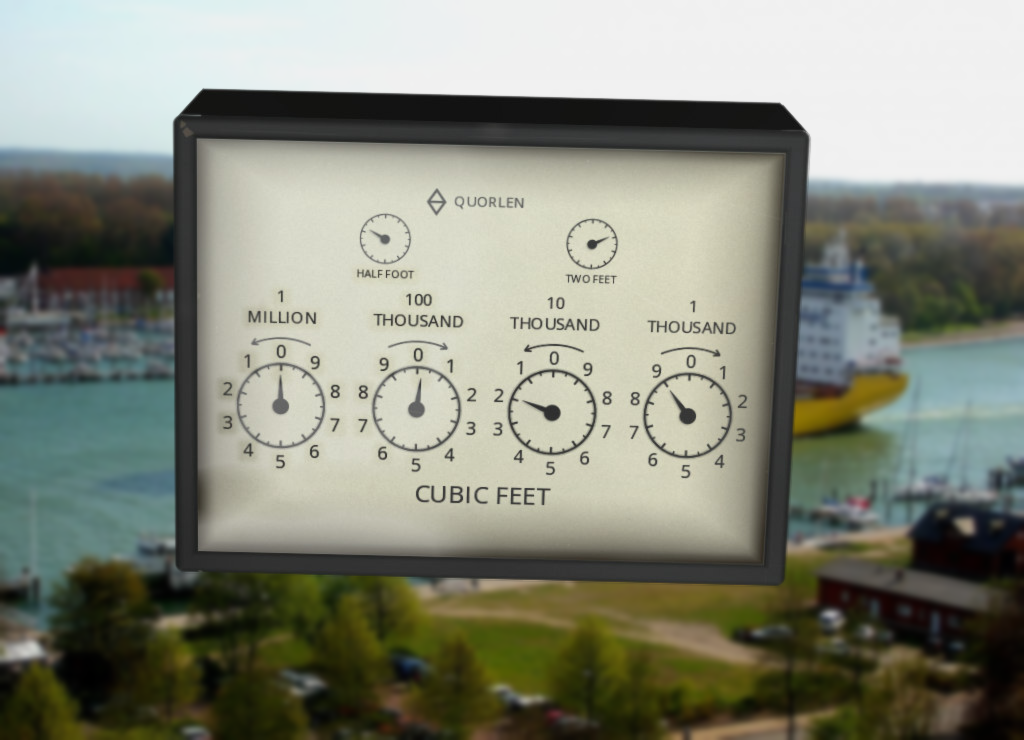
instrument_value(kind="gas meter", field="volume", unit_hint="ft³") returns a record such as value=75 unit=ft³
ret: value=1900 unit=ft³
